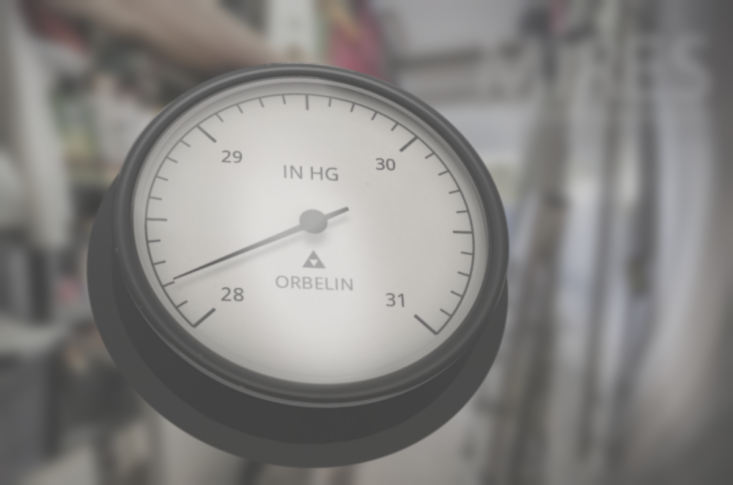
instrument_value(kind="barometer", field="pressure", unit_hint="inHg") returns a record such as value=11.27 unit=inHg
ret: value=28.2 unit=inHg
